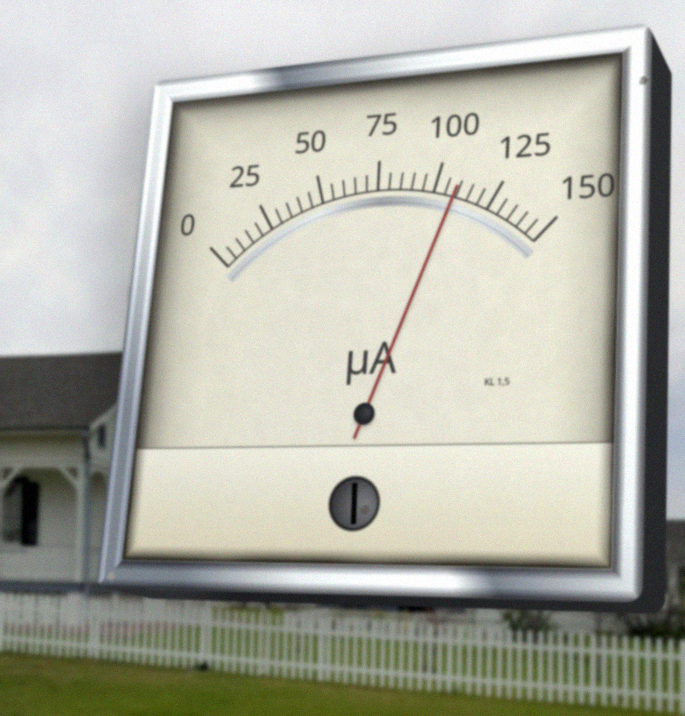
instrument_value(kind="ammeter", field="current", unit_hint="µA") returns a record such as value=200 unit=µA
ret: value=110 unit=µA
